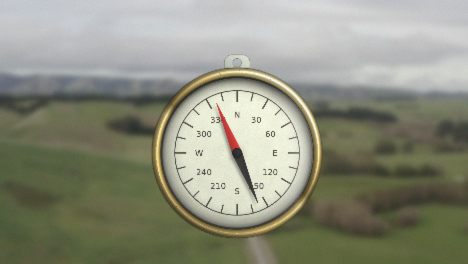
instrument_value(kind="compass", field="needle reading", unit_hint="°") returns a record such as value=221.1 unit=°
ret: value=337.5 unit=°
